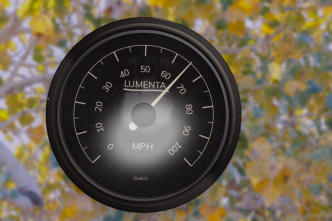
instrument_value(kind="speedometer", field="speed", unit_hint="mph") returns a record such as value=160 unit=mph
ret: value=65 unit=mph
